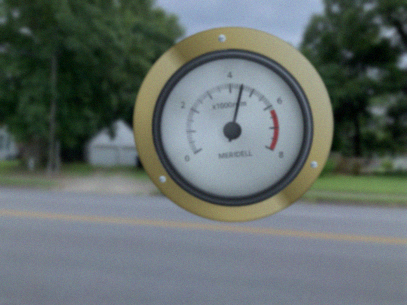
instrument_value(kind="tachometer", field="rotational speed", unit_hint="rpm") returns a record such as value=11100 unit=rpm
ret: value=4500 unit=rpm
